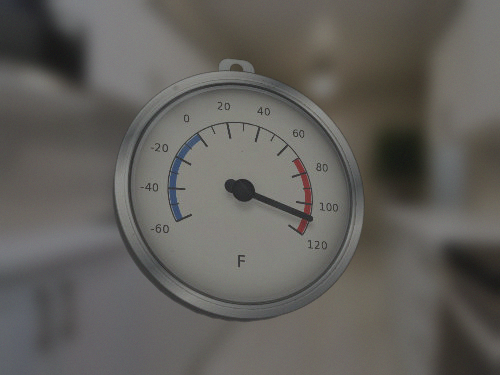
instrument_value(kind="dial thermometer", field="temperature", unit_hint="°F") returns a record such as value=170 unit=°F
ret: value=110 unit=°F
